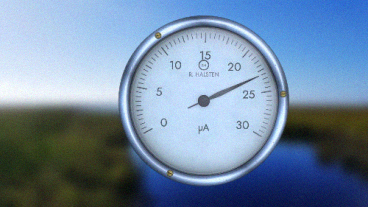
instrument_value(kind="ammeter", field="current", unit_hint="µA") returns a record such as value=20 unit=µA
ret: value=23 unit=µA
